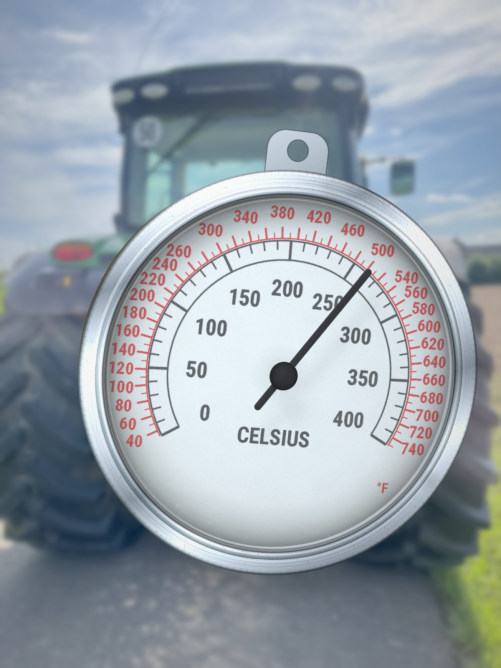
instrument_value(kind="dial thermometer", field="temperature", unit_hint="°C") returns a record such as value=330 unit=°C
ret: value=260 unit=°C
